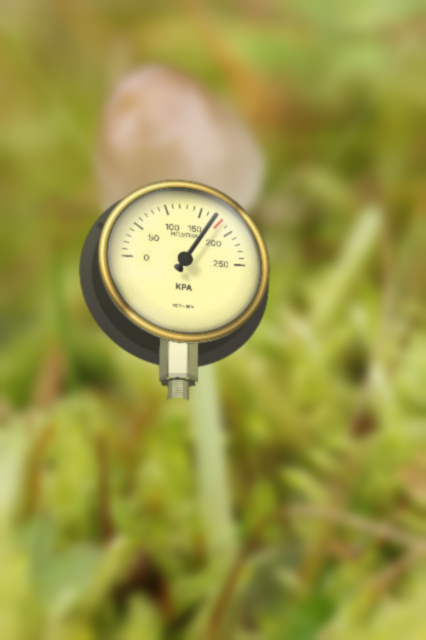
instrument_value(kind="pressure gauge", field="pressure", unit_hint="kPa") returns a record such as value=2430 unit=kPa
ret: value=170 unit=kPa
